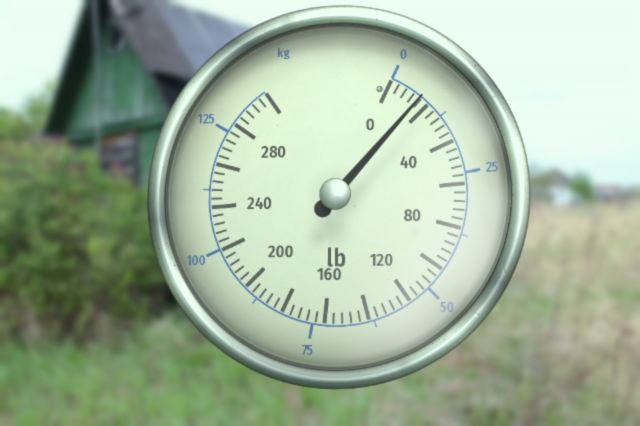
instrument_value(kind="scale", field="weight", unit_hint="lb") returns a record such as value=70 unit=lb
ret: value=16 unit=lb
